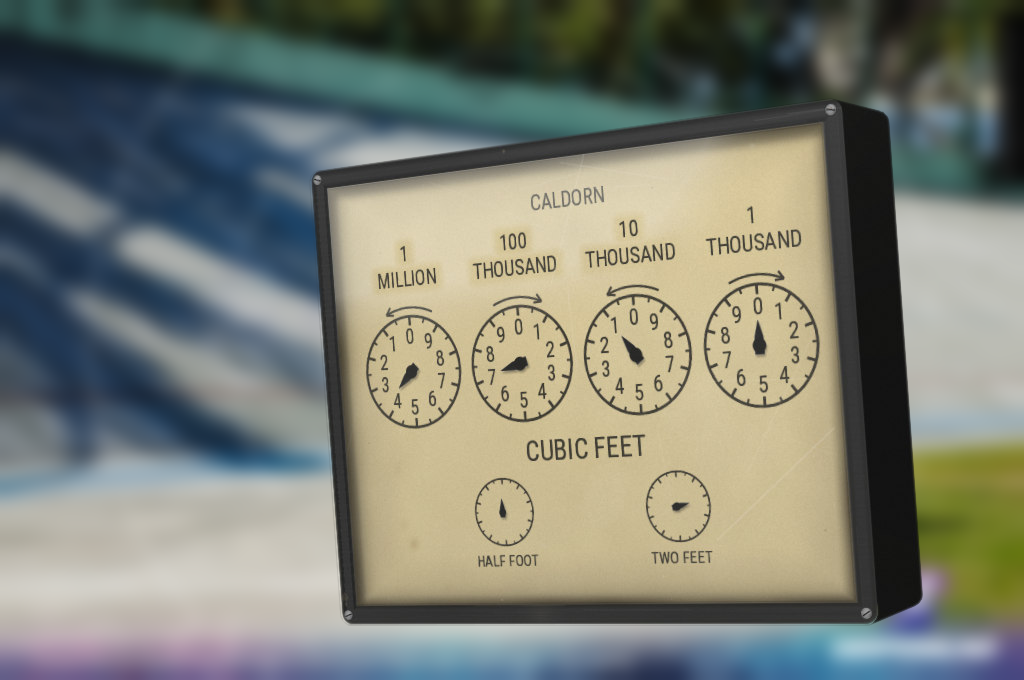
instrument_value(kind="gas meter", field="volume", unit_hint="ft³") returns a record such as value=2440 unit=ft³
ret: value=371000 unit=ft³
